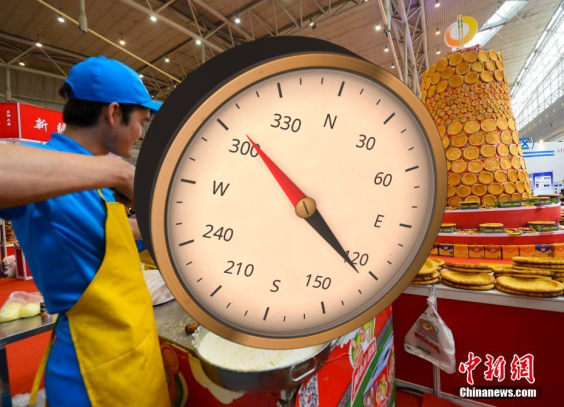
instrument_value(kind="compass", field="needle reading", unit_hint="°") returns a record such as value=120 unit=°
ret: value=305 unit=°
